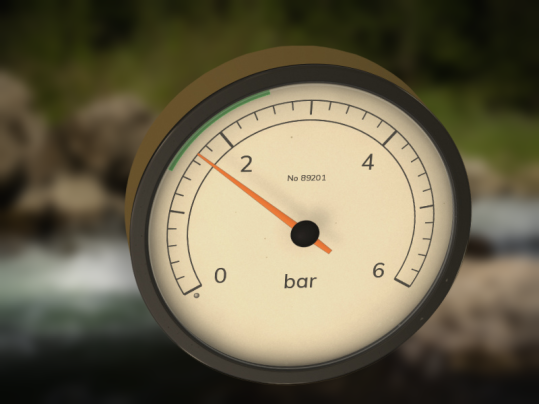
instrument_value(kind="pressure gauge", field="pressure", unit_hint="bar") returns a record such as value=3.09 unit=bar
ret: value=1.7 unit=bar
